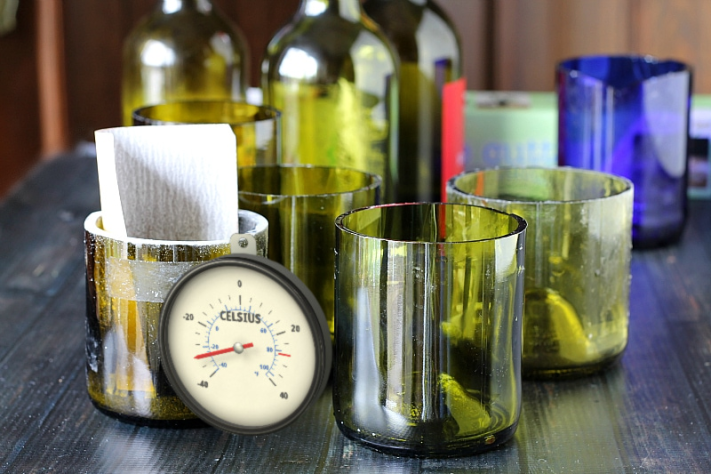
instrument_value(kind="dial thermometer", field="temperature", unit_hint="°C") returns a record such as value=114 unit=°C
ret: value=-32 unit=°C
